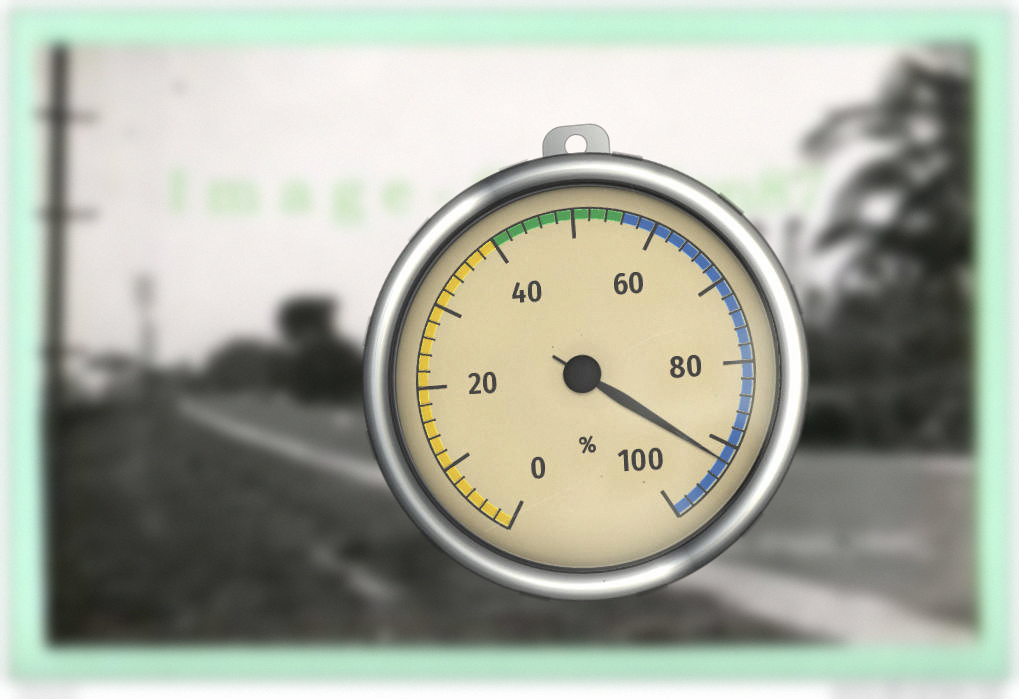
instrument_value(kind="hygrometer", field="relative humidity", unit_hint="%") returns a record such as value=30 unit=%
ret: value=92 unit=%
